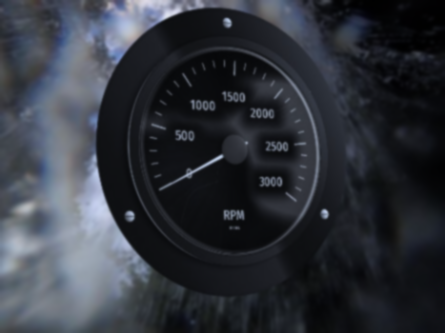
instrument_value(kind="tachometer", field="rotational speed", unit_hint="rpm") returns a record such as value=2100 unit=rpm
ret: value=0 unit=rpm
